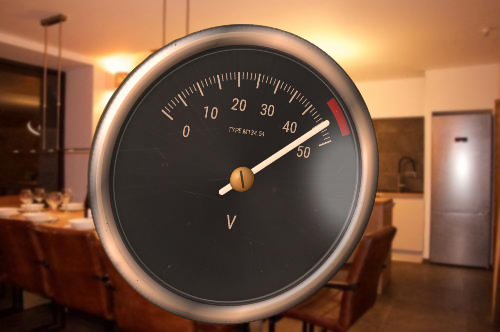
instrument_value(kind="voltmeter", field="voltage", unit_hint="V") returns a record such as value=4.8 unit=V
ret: value=45 unit=V
